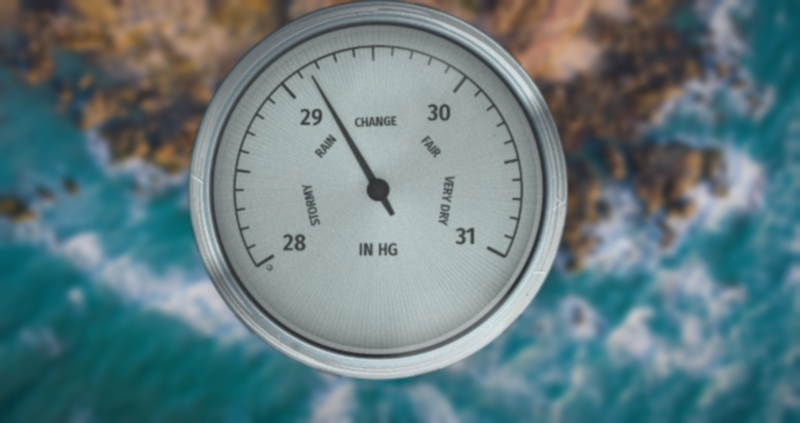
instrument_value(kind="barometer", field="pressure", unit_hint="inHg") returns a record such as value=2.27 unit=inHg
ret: value=29.15 unit=inHg
